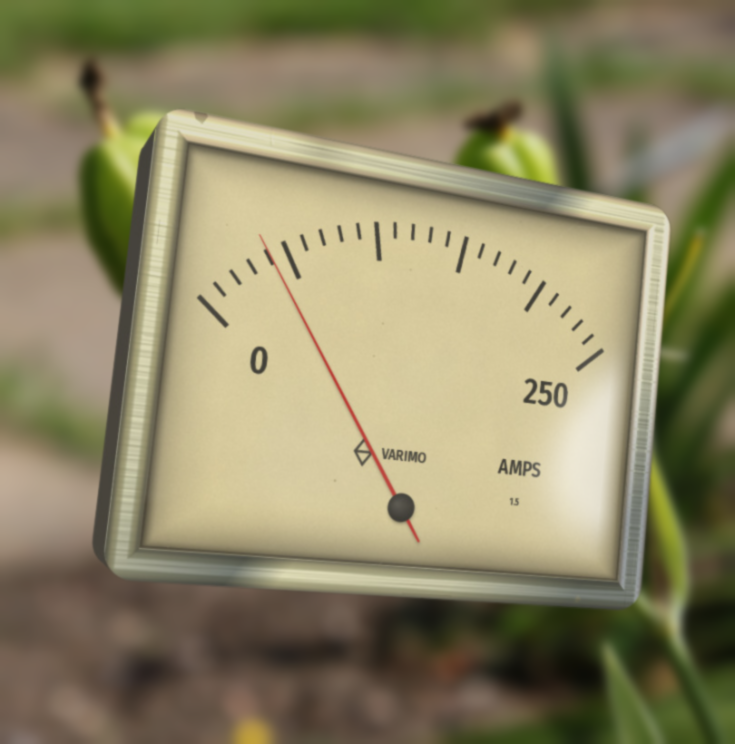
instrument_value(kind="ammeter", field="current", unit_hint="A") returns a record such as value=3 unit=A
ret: value=40 unit=A
